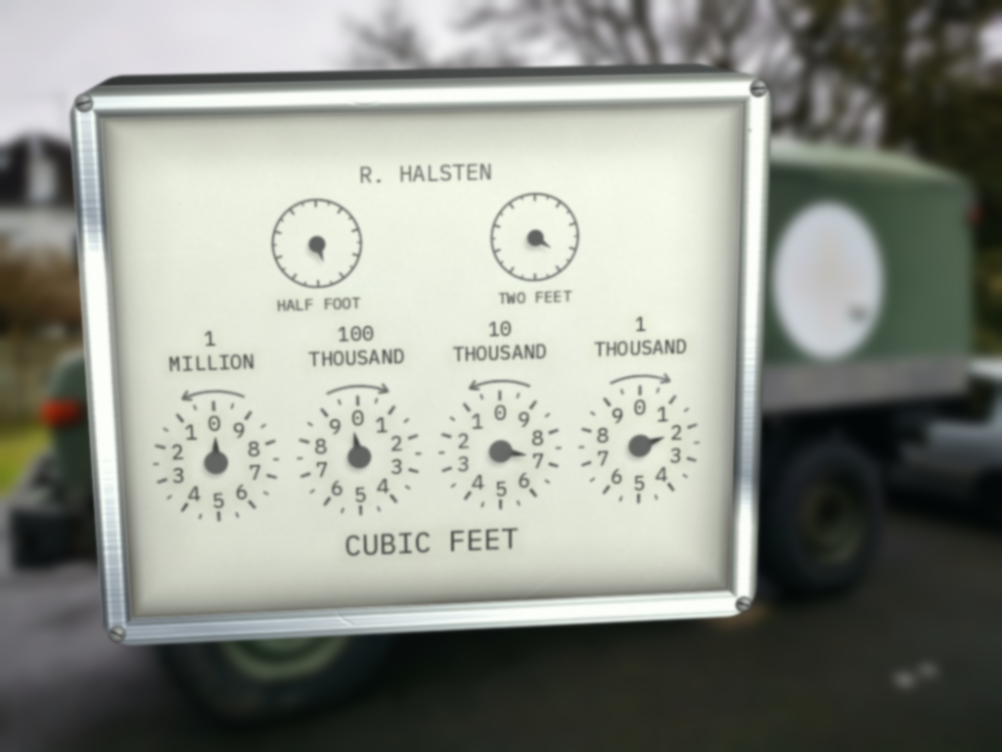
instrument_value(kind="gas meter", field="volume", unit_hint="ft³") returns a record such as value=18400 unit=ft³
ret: value=997200 unit=ft³
